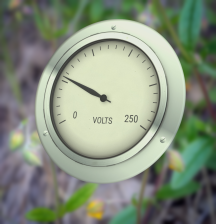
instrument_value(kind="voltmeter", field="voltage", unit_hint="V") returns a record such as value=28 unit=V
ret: value=55 unit=V
